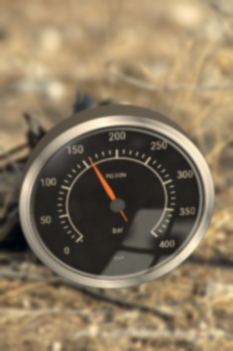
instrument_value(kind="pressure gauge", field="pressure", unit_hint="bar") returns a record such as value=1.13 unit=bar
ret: value=160 unit=bar
